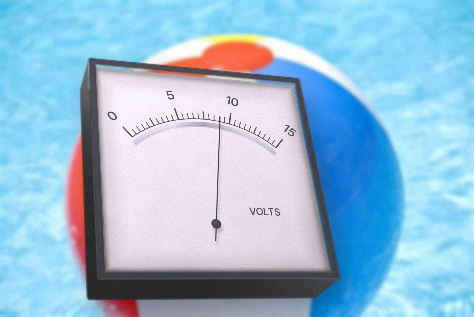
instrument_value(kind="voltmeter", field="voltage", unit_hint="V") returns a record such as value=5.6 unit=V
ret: value=9 unit=V
